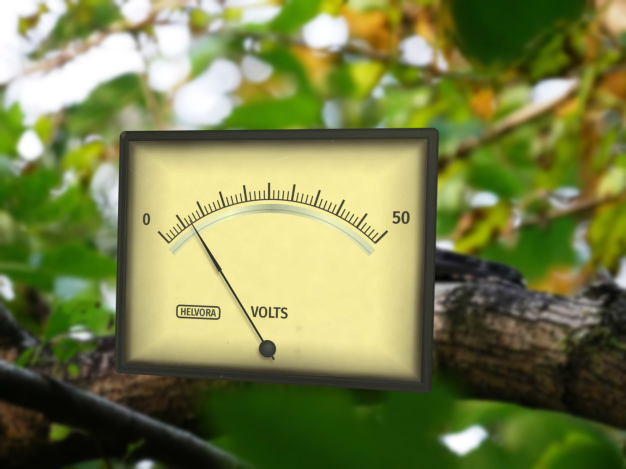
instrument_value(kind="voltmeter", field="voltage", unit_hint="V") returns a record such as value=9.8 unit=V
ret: value=7 unit=V
